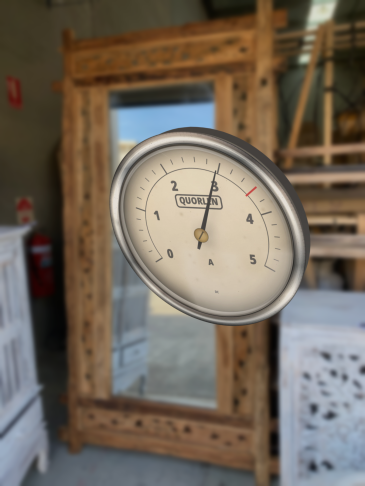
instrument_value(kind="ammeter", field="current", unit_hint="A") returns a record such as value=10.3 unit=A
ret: value=3 unit=A
